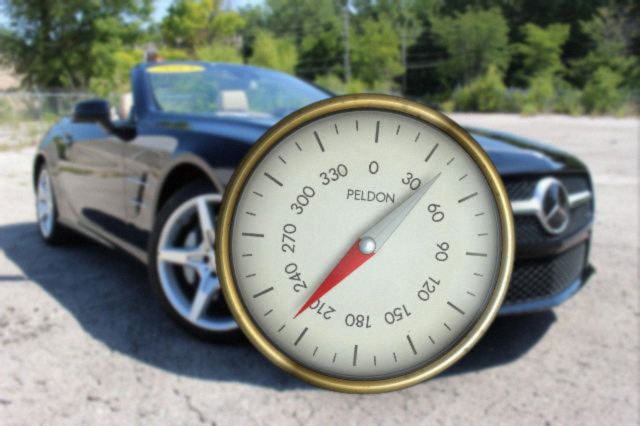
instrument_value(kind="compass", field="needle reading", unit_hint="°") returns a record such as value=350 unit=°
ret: value=220 unit=°
